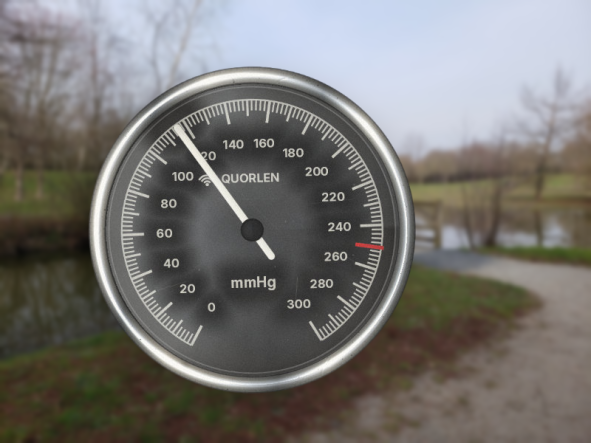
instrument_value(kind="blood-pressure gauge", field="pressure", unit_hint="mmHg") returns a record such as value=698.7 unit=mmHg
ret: value=116 unit=mmHg
